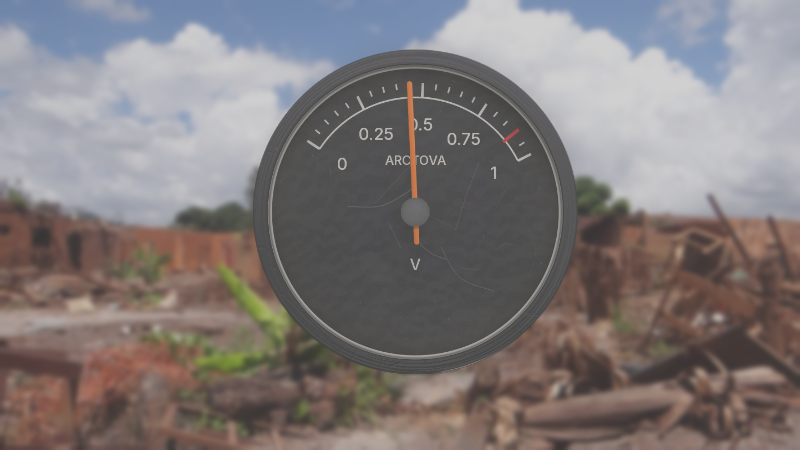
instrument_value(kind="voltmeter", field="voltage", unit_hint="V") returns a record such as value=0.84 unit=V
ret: value=0.45 unit=V
